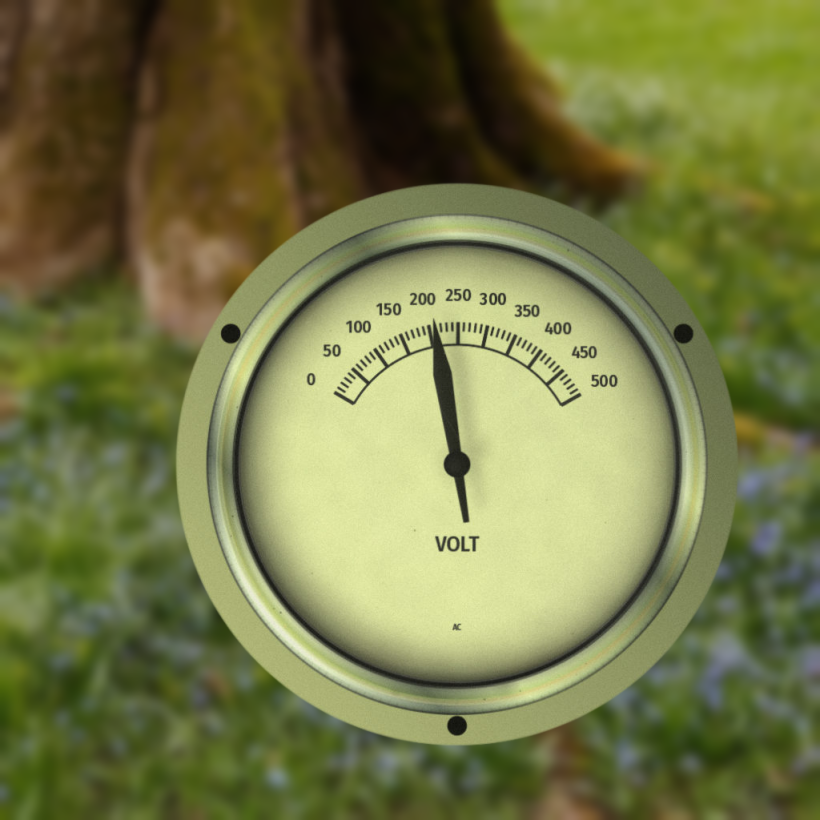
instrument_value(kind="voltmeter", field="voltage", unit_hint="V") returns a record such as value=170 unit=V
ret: value=210 unit=V
